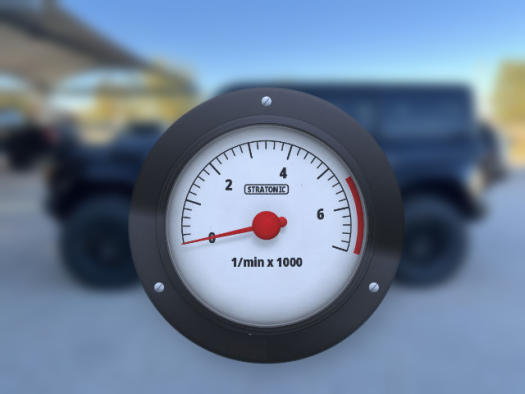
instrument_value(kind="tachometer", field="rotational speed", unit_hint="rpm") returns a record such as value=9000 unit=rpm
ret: value=0 unit=rpm
